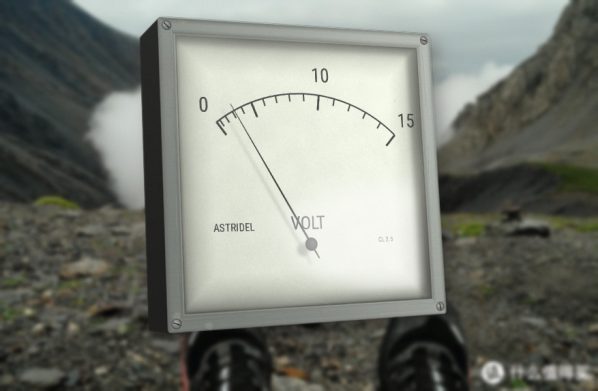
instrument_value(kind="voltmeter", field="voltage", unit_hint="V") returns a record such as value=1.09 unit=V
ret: value=3 unit=V
